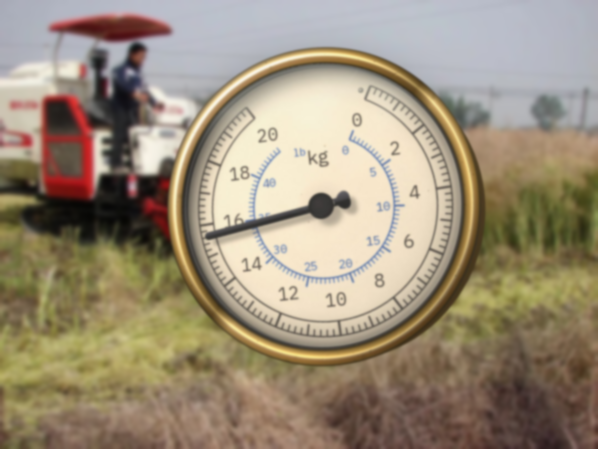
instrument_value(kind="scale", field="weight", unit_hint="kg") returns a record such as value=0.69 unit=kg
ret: value=15.6 unit=kg
